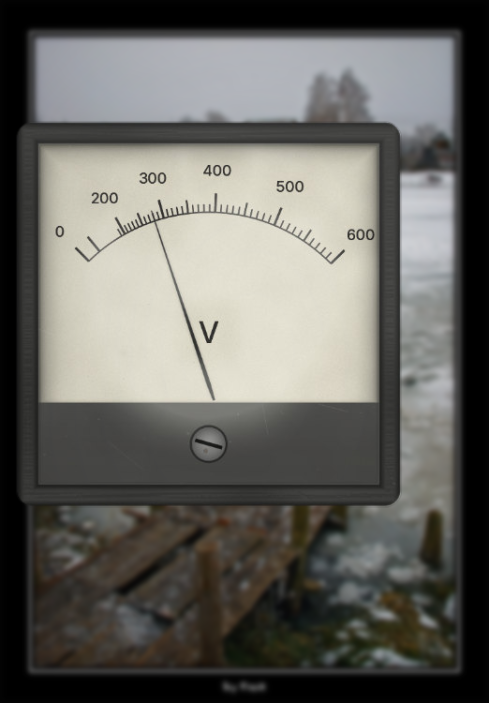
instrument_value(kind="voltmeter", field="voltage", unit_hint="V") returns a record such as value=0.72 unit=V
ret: value=280 unit=V
